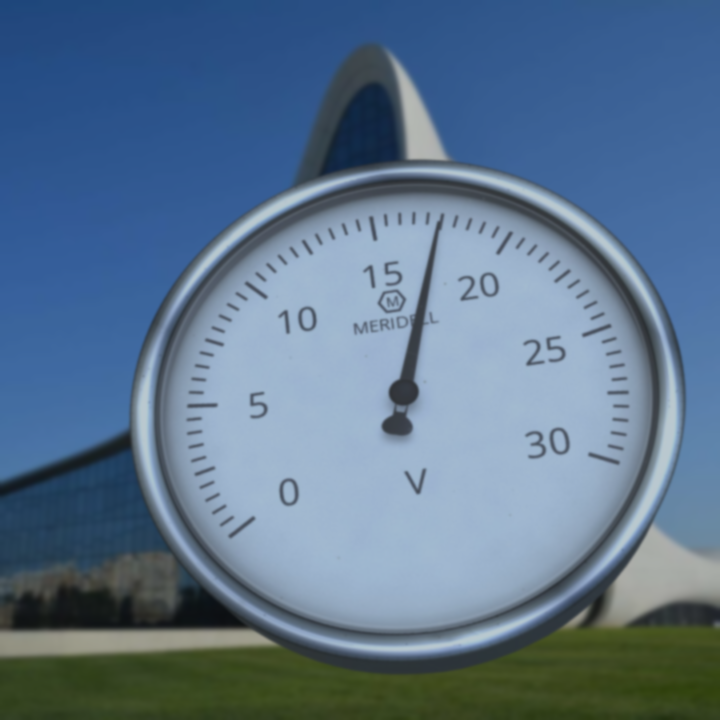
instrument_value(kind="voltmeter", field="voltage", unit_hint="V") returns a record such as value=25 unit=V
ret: value=17.5 unit=V
